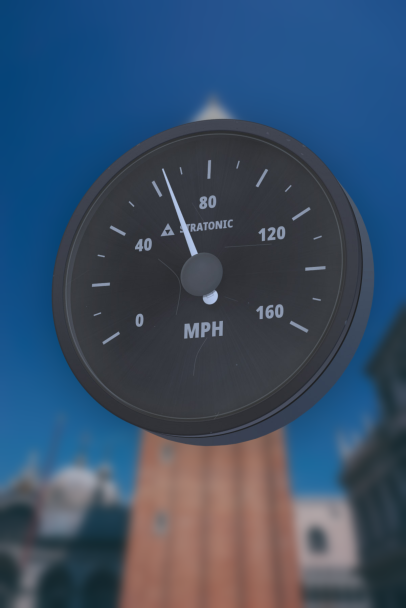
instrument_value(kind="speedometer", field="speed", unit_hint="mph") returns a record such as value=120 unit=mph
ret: value=65 unit=mph
